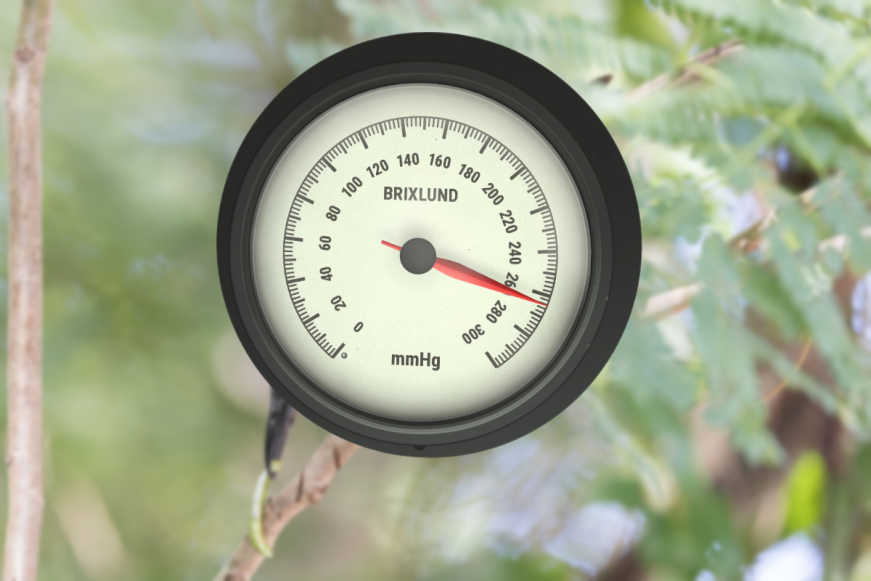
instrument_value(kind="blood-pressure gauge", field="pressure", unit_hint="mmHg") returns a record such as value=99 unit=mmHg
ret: value=264 unit=mmHg
